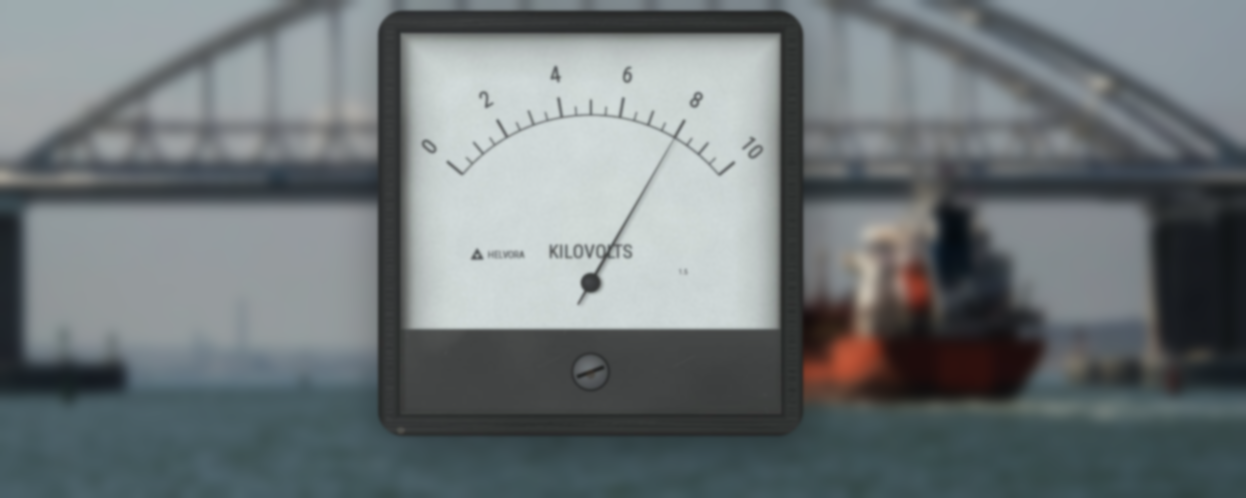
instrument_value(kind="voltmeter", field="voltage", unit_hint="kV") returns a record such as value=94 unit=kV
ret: value=8 unit=kV
